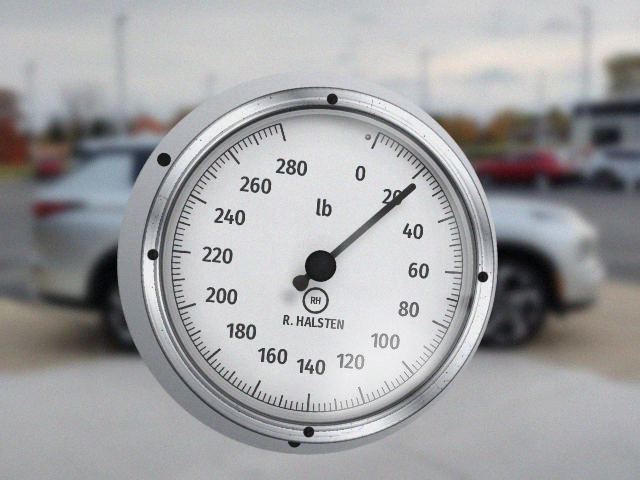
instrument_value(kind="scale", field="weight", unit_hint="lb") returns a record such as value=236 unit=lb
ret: value=22 unit=lb
